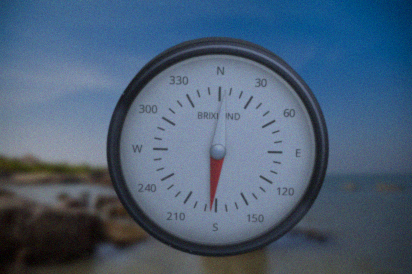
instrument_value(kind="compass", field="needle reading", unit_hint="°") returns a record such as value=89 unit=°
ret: value=185 unit=°
